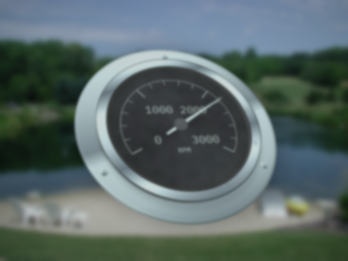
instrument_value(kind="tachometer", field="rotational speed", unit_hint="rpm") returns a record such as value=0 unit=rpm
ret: value=2200 unit=rpm
